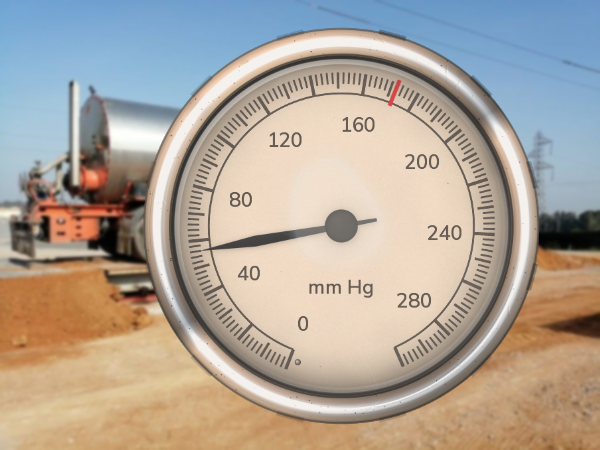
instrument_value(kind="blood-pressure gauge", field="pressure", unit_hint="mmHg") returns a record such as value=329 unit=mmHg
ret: value=56 unit=mmHg
